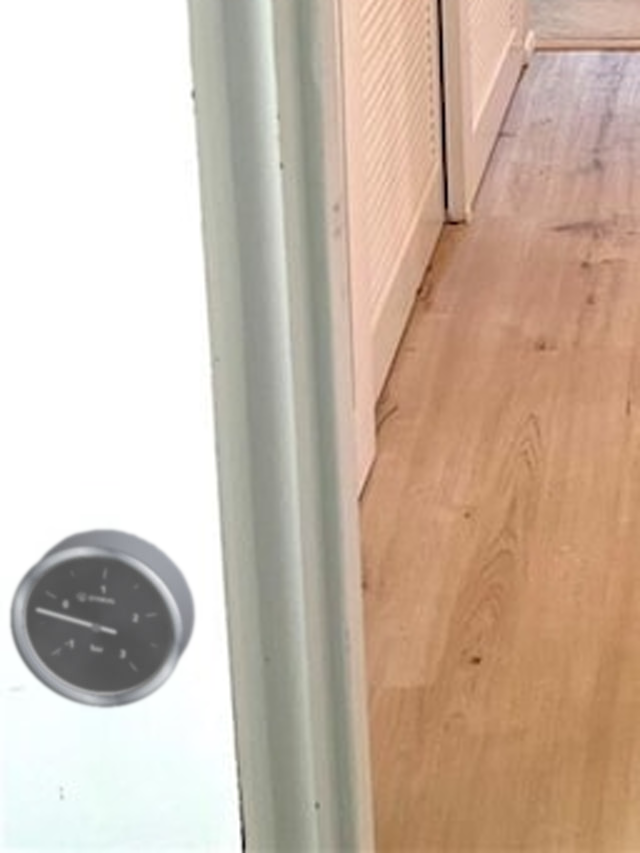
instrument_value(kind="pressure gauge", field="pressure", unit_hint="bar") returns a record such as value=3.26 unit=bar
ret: value=-0.25 unit=bar
